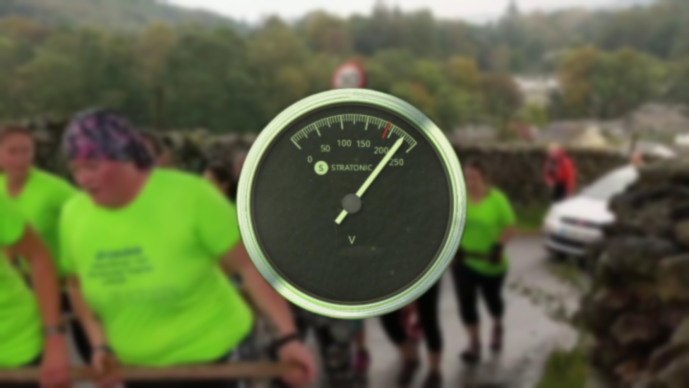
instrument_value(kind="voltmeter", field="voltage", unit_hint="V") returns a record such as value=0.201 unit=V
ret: value=225 unit=V
